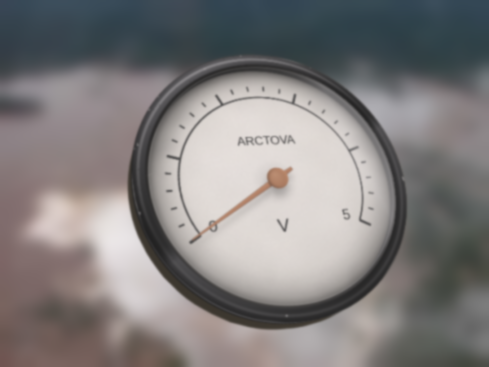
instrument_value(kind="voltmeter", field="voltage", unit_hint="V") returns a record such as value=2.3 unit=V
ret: value=0 unit=V
